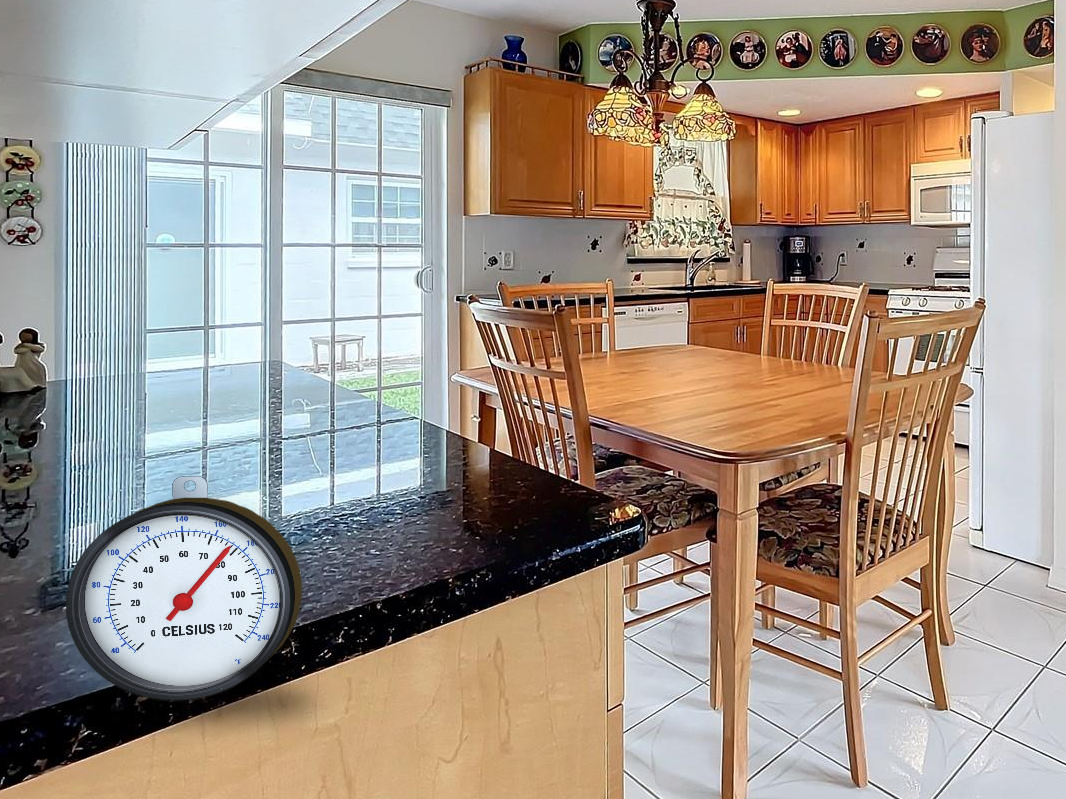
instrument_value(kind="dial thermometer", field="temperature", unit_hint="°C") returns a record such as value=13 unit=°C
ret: value=78 unit=°C
